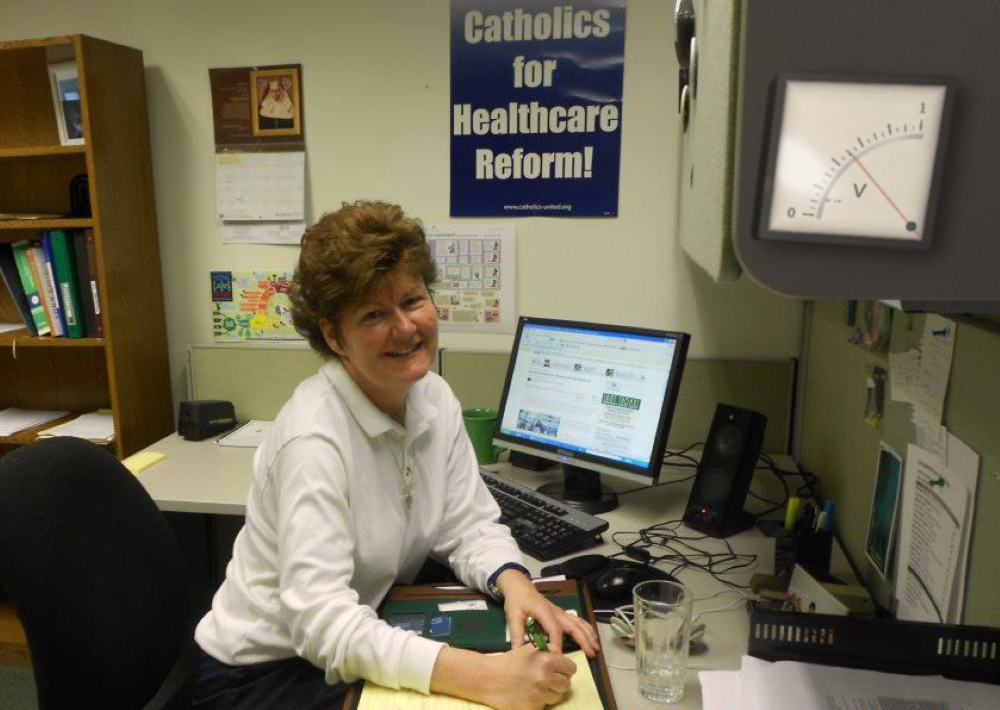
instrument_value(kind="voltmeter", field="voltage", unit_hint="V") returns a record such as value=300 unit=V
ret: value=0.5 unit=V
